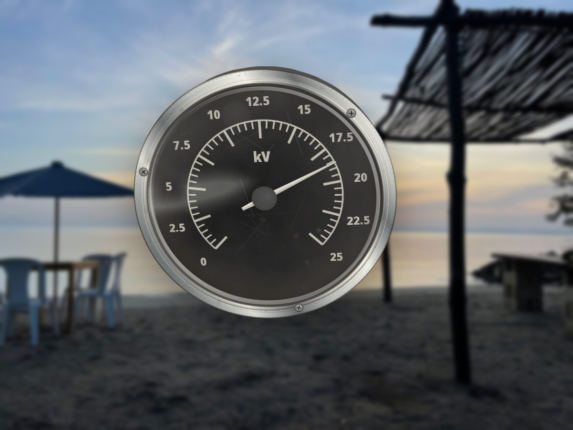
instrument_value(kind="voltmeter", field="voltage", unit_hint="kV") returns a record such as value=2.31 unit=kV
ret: value=18.5 unit=kV
